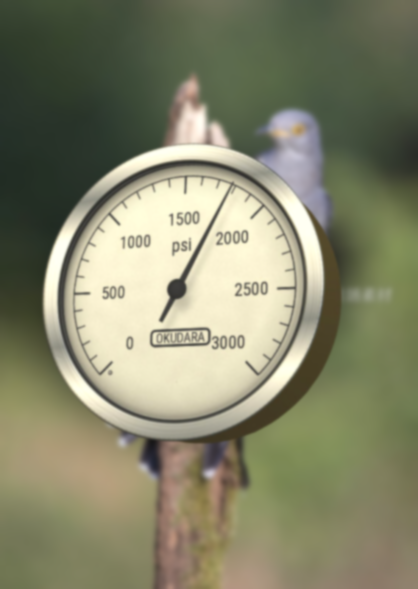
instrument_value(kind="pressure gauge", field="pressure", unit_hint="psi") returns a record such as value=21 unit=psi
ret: value=1800 unit=psi
